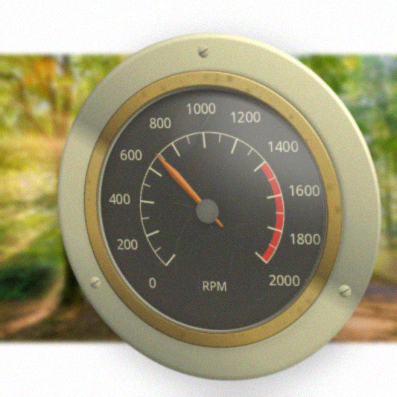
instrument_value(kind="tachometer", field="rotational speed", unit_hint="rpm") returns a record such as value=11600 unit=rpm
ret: value=700 unit=rpm
